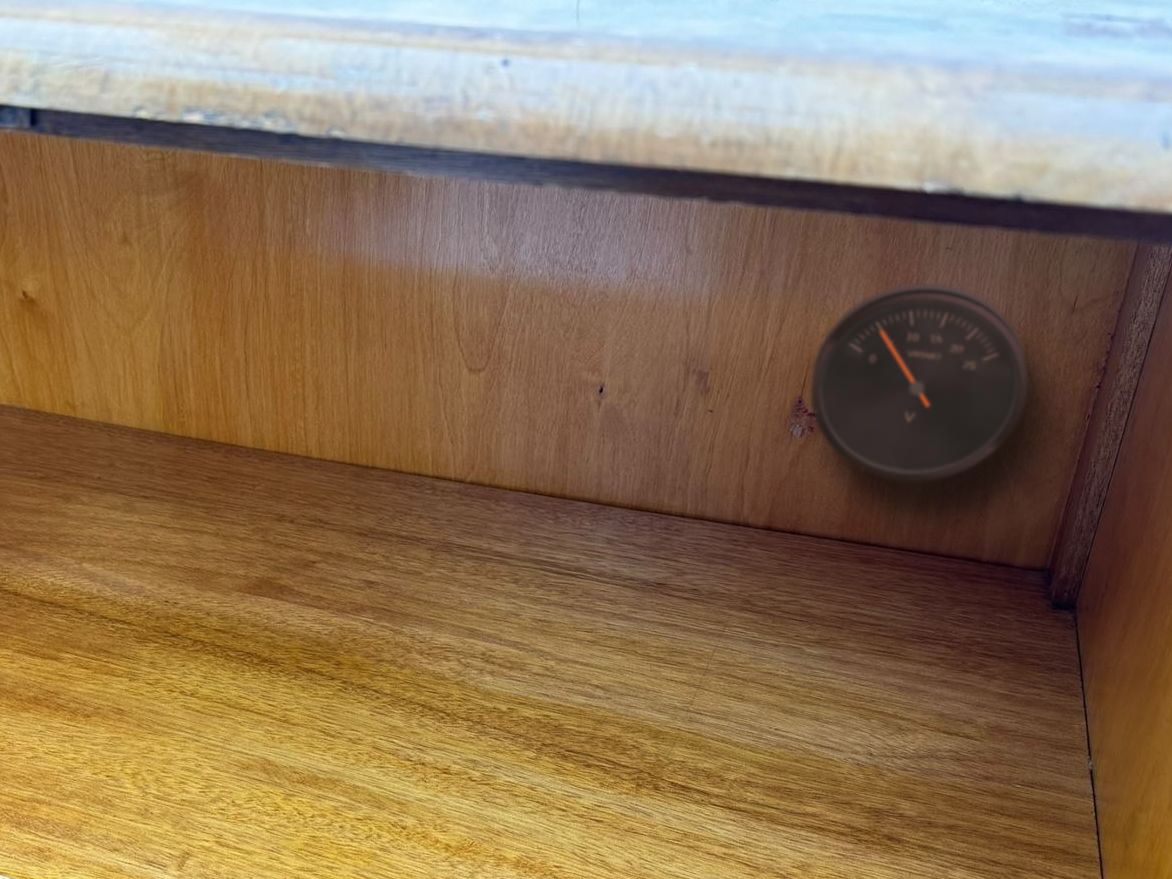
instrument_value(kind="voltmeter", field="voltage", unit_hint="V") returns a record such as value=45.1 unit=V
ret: value=5 unit=V
